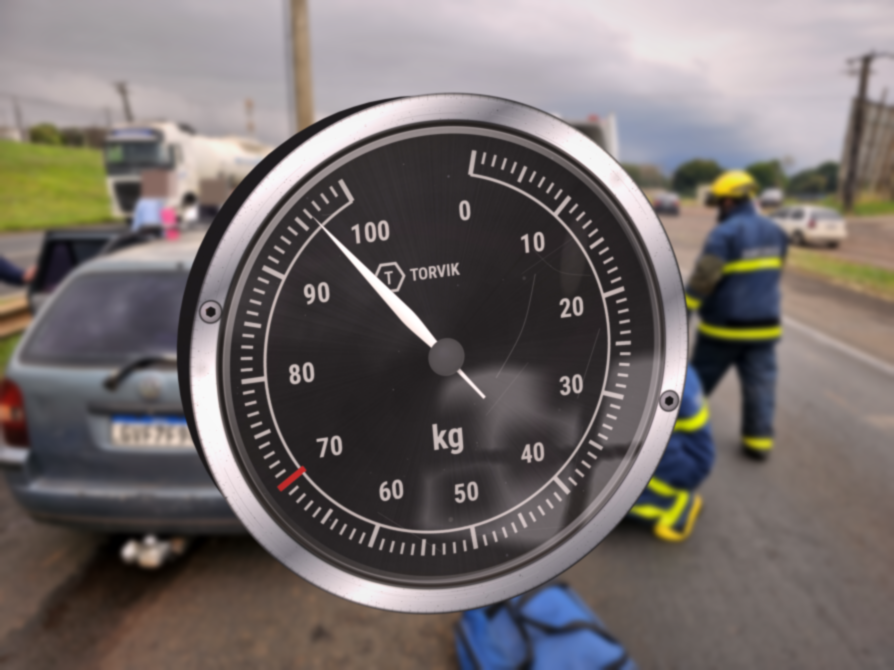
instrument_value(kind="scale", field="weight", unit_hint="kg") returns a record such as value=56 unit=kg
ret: value=96 unit=kg
